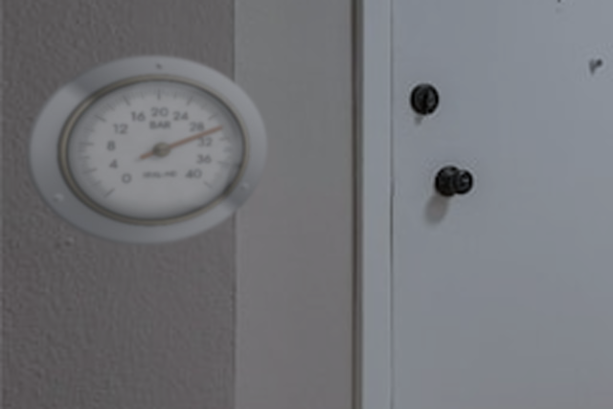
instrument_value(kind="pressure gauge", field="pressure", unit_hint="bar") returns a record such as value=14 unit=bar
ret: value=30 unit=bar
